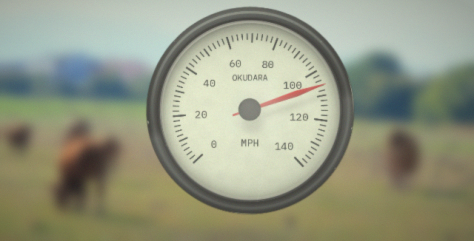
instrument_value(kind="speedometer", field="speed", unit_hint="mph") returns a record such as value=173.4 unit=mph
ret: value=106 unit=mph
